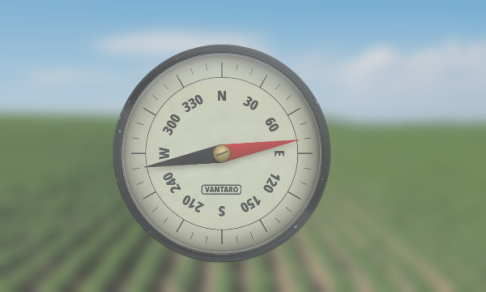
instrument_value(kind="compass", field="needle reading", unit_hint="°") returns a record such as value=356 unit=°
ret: value=80 unit=°
